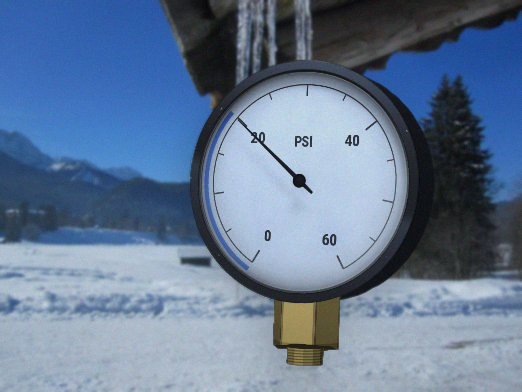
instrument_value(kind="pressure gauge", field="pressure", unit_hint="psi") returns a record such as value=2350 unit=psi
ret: value=20 unit=psi
